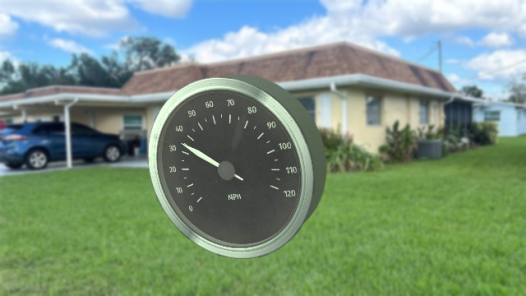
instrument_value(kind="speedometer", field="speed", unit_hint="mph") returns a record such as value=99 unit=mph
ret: value=35 unit=mph
